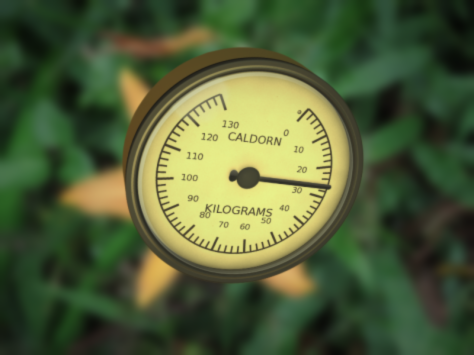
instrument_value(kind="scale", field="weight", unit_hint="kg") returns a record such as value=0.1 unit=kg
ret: value=26 unit=kg
